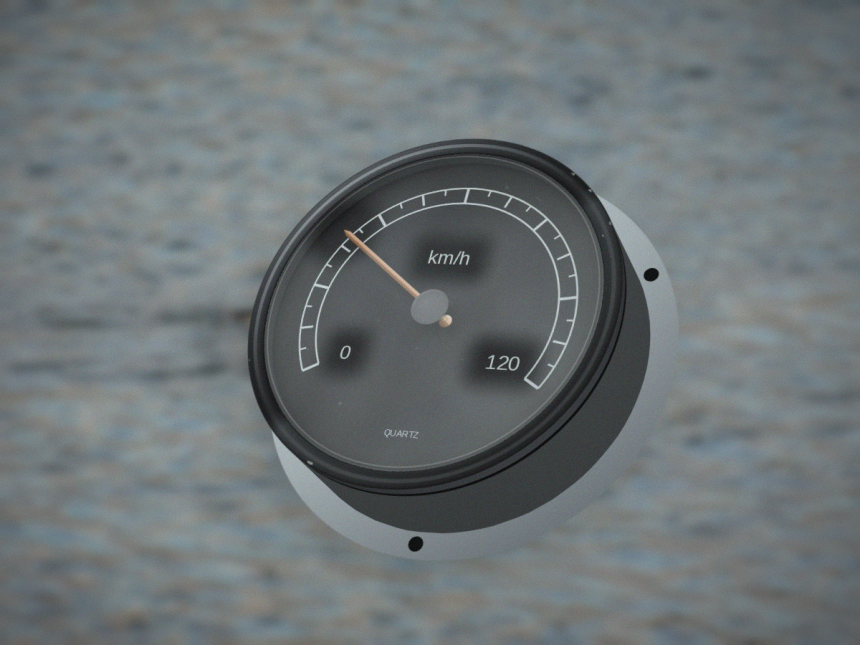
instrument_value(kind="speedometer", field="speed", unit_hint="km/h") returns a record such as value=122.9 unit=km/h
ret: value=32.5 unit=km/h
